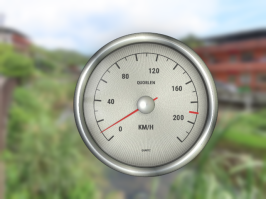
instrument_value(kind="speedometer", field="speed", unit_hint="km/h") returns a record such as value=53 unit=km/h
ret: value=10 unit=km/h
